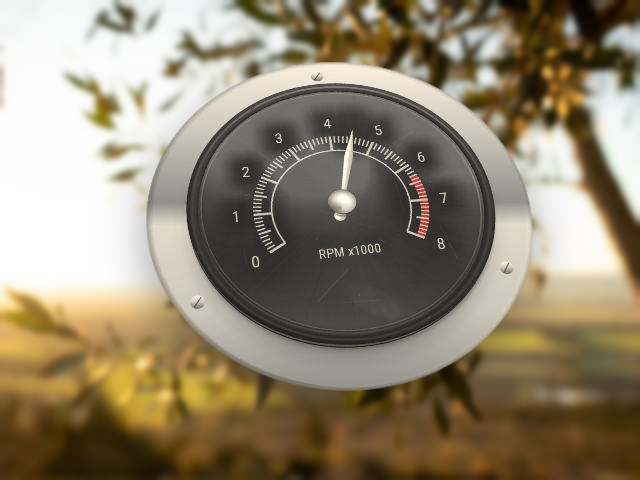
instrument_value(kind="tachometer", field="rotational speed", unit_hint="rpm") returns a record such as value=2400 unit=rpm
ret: value=4500 unit=rpm
